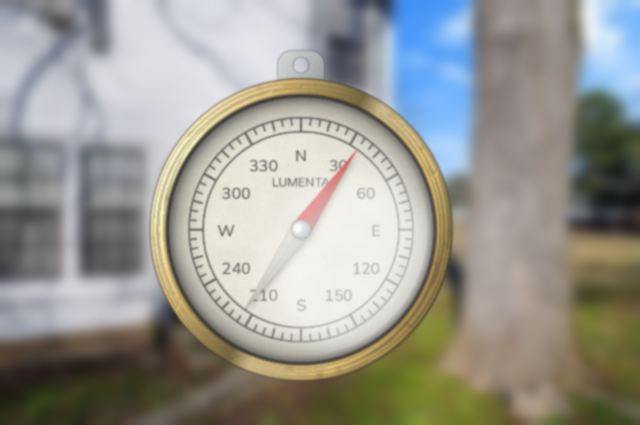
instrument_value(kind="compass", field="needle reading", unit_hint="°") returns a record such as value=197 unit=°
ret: value=35 unit=°
